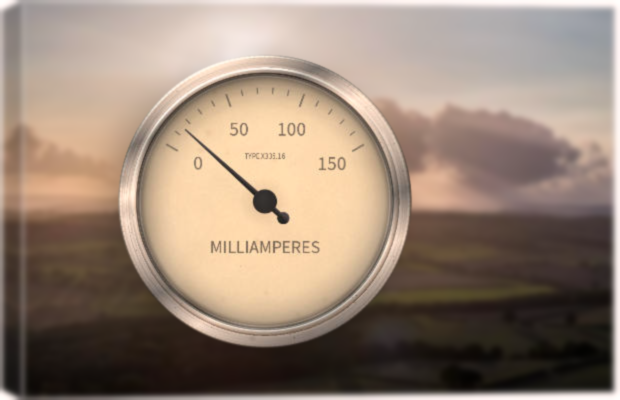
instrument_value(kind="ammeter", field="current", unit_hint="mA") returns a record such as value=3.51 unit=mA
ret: value=15 unit=mA
